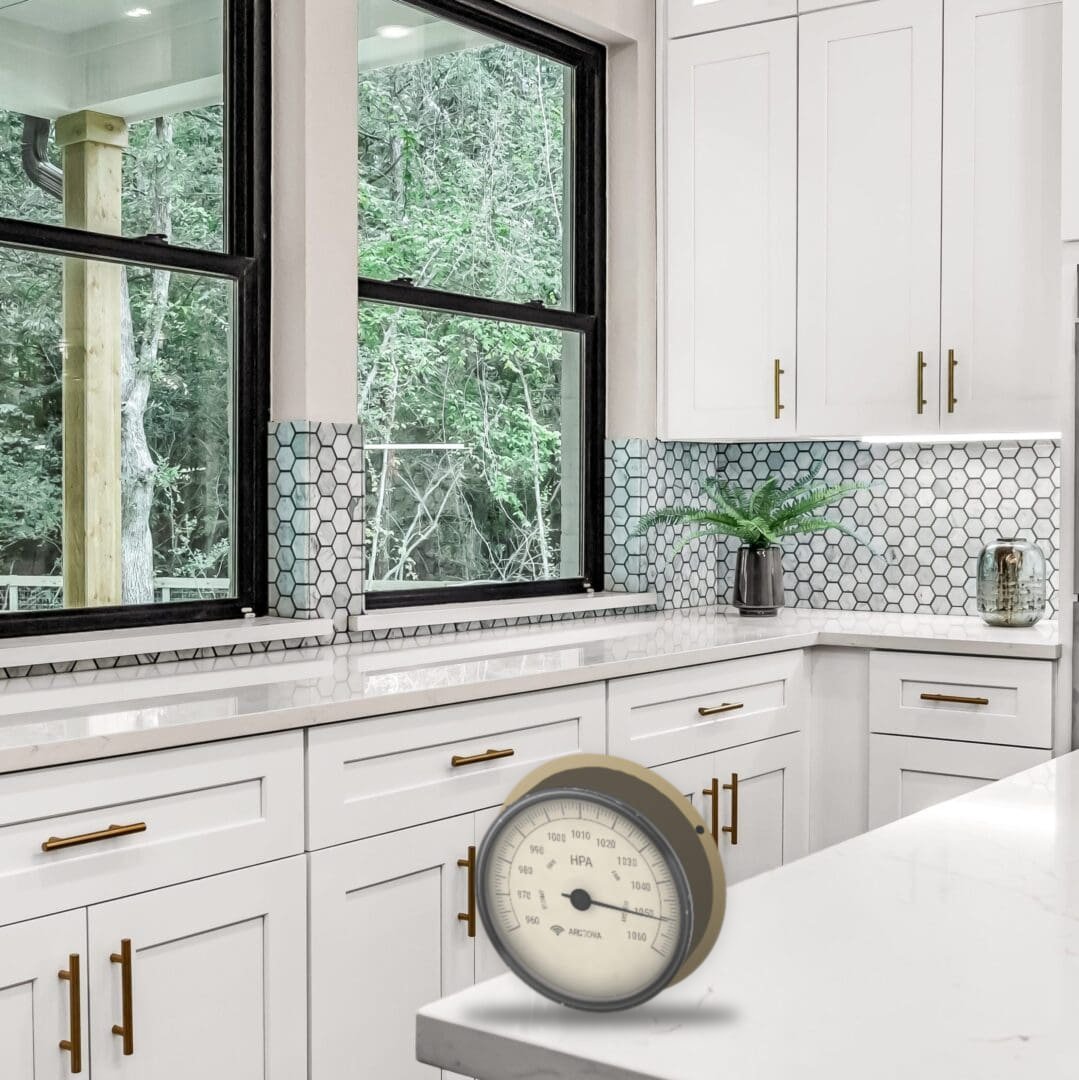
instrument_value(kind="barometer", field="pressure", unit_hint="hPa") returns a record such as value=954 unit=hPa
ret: value=1050 unit=hPa
